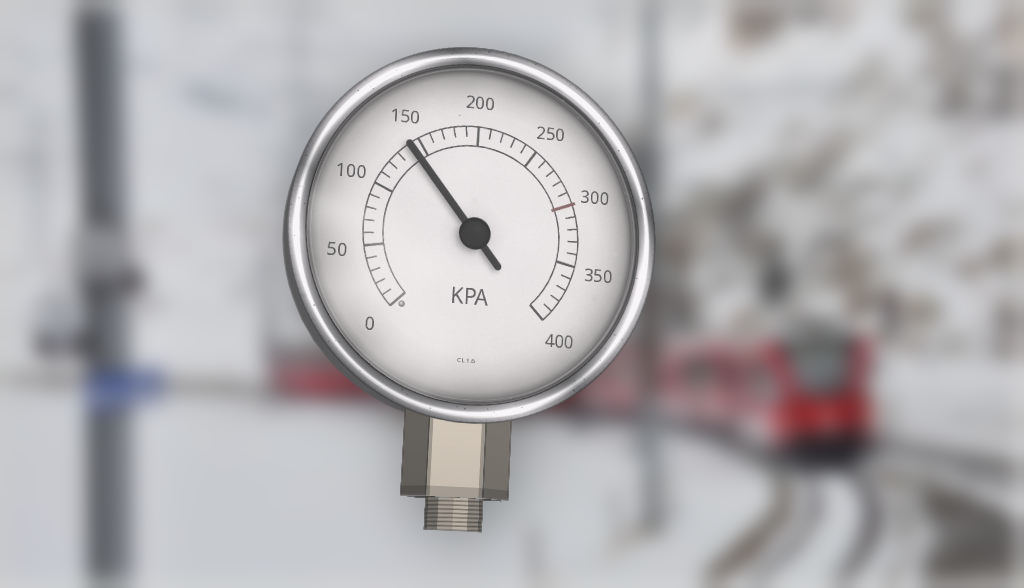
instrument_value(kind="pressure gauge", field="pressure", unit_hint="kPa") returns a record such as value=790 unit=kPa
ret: value=140 unit=kPa
